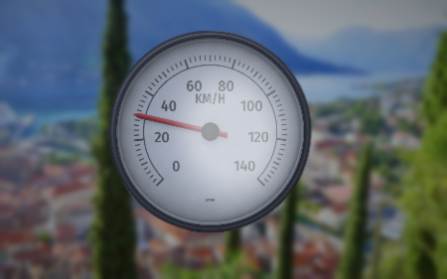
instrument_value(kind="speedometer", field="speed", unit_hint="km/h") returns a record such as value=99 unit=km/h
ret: value=30 unit=km/h
